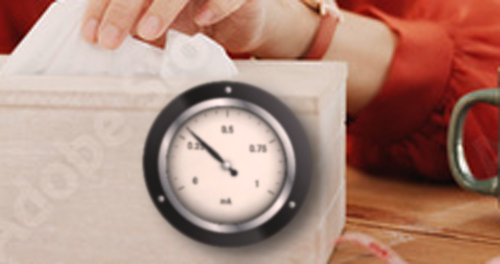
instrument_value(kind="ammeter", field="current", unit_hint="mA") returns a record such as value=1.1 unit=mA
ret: value=0.3 unit=mA
